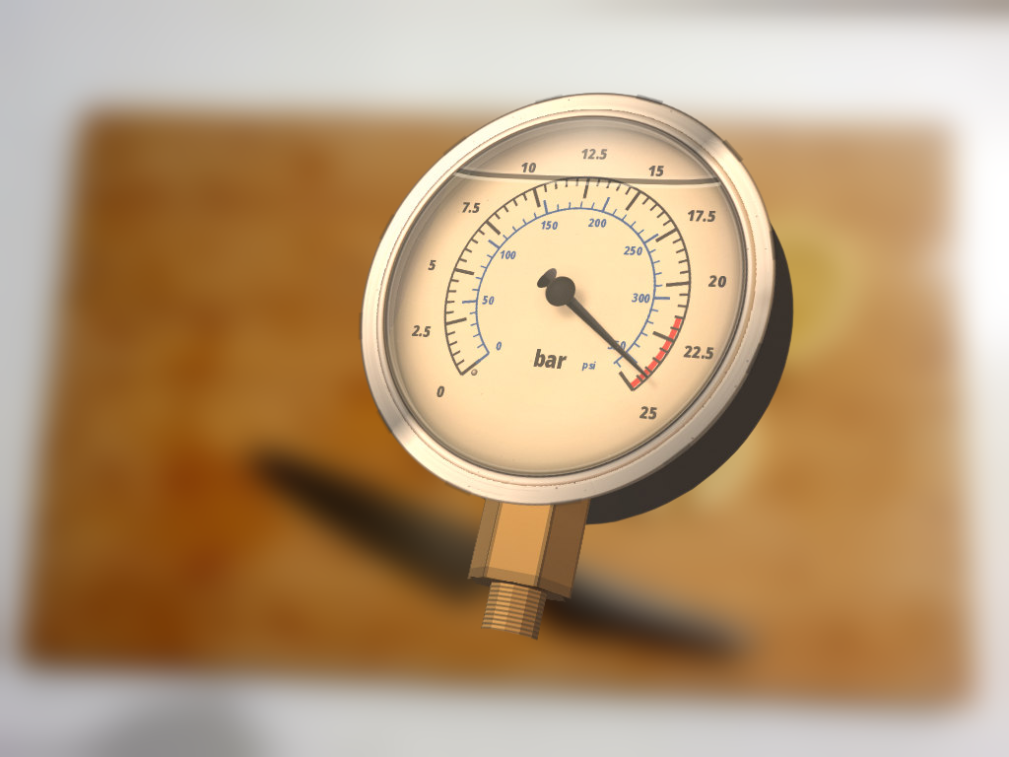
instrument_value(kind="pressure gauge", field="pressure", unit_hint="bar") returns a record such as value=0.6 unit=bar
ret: value=24.25 unit=bar
